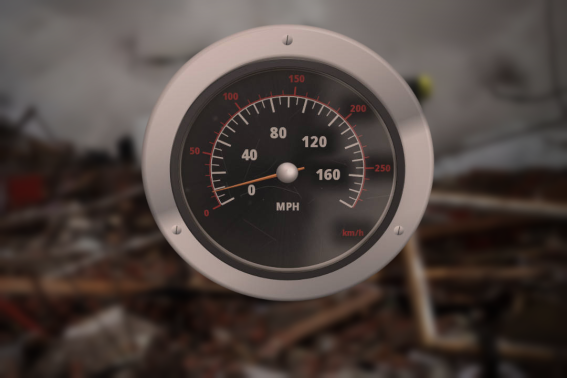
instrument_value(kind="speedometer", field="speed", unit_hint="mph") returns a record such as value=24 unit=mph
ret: value=10 unit=mph
